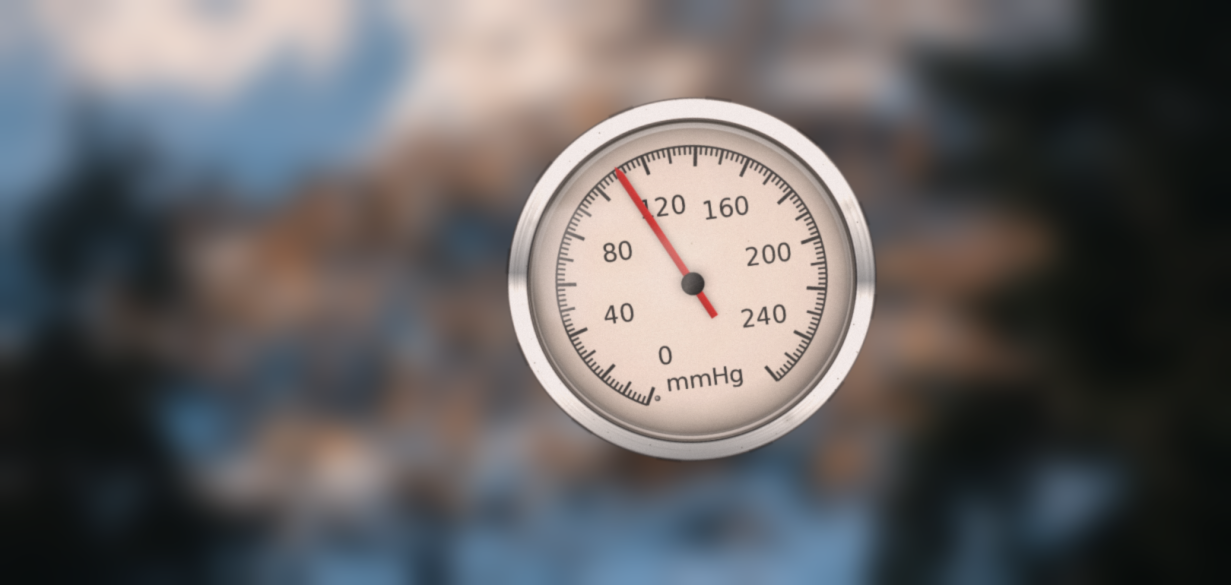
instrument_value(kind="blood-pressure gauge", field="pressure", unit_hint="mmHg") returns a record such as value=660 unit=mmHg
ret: value=110 unit=mmHg
